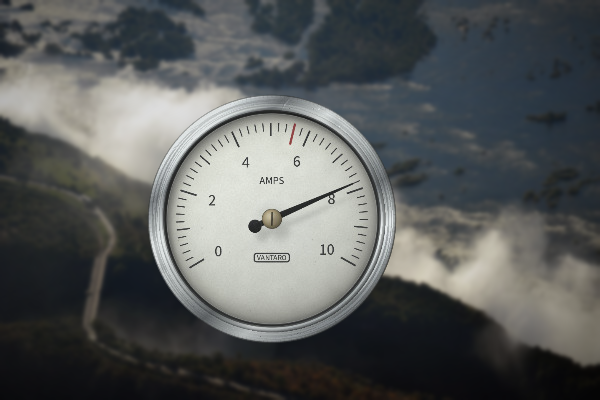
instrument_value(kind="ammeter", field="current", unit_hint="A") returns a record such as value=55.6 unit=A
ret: value=7.8 unit=A
